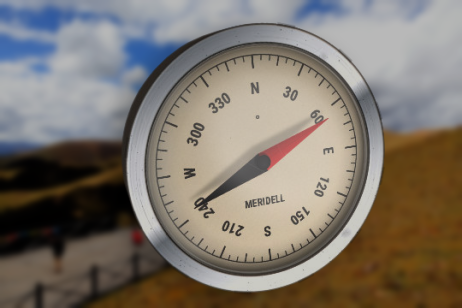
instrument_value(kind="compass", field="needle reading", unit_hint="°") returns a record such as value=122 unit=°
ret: value=65 unit=°
